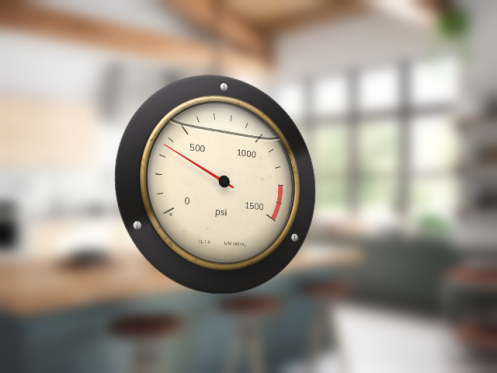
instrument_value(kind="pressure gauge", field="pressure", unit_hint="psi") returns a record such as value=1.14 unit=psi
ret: value=350 unit=psi
